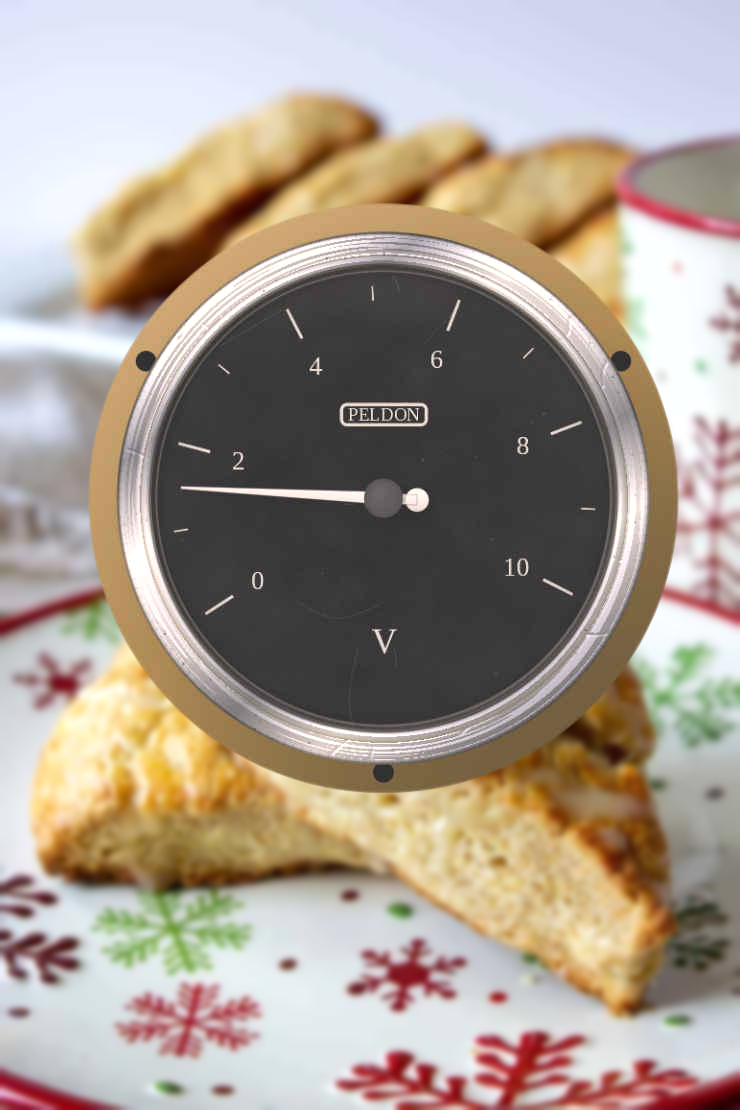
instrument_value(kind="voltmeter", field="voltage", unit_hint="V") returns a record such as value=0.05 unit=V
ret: value=1.5 unit=V
